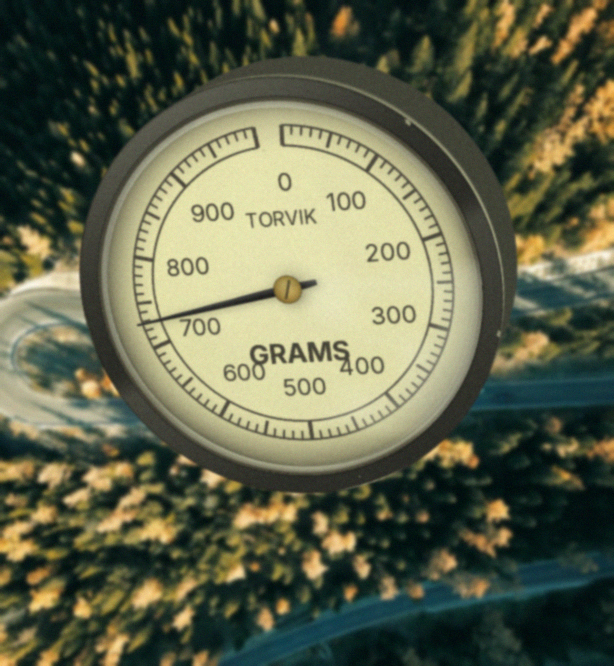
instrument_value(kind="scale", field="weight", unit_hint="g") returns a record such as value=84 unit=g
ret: value=730 unit=g
